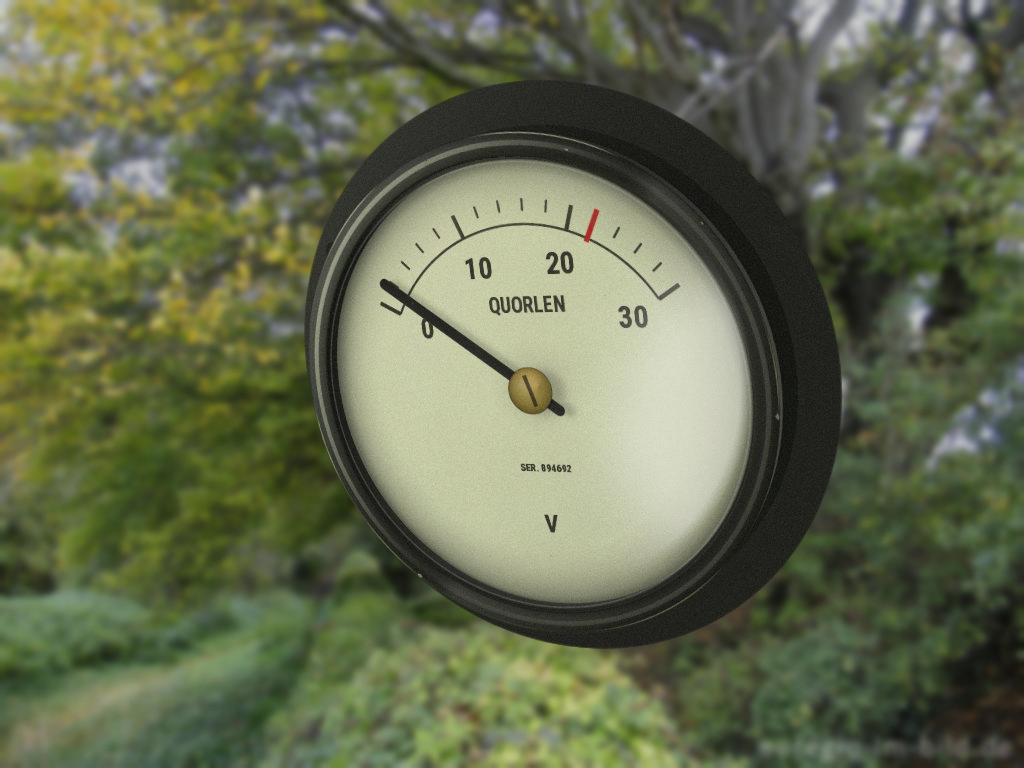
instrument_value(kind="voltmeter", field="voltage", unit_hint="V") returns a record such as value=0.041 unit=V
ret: value=2 unit=V
